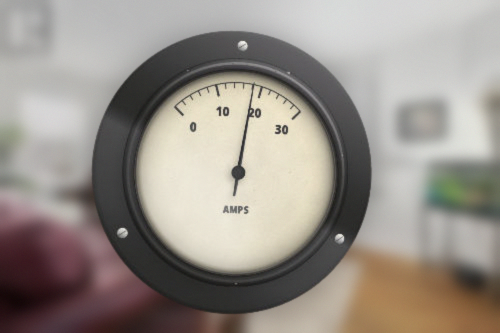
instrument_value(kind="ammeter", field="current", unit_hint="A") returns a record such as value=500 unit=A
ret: value=18 unit=A
